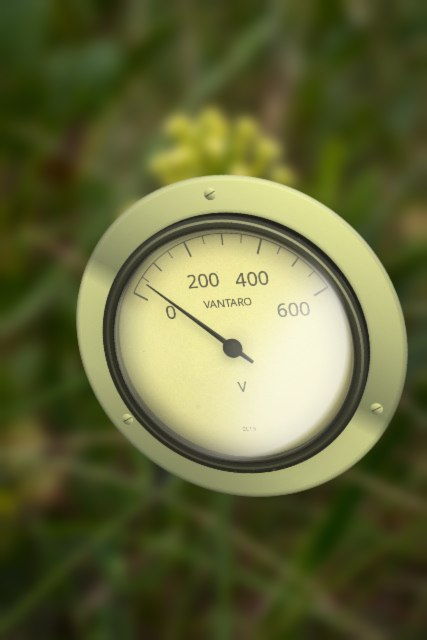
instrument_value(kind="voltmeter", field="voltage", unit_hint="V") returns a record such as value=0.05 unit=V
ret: value=50 unit=V
